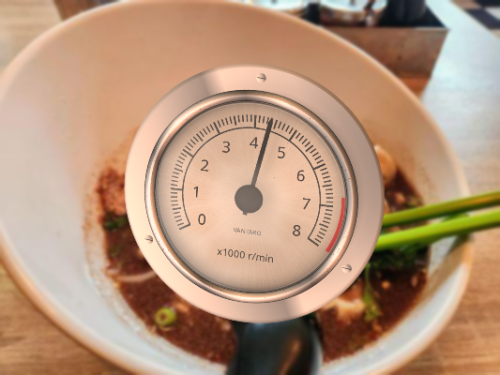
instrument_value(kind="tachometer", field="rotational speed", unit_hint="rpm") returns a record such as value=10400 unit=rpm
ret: value=4400 unit=rpm
